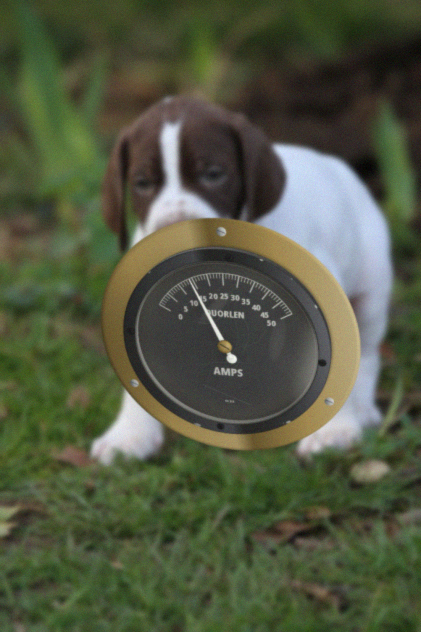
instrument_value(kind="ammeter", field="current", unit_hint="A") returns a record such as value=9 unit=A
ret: value=15 unit=A
